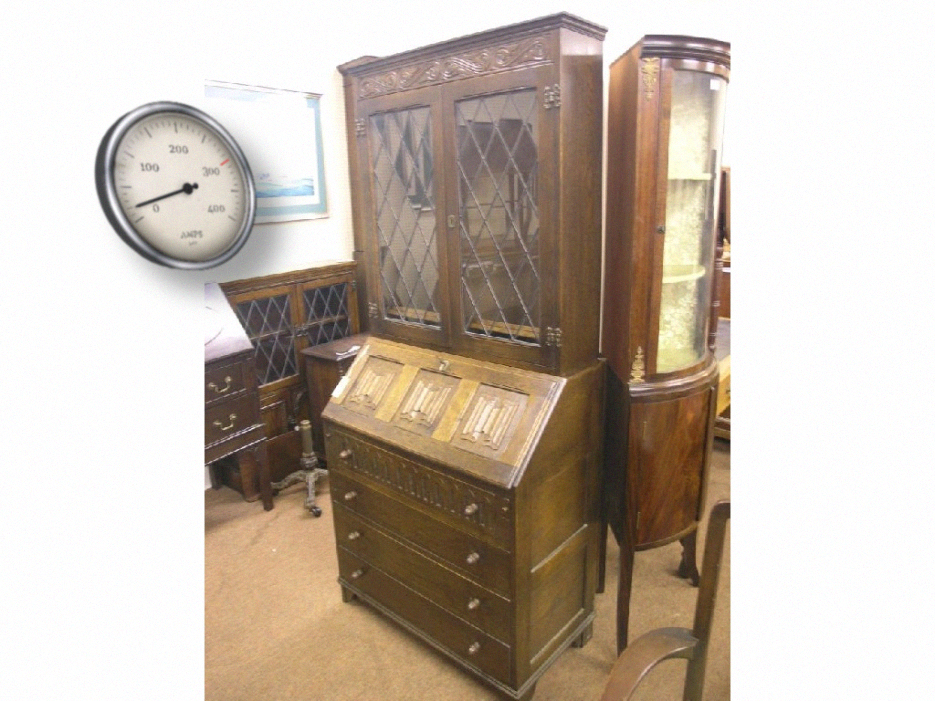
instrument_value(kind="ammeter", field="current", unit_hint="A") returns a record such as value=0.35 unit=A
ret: value=20 unit=A
